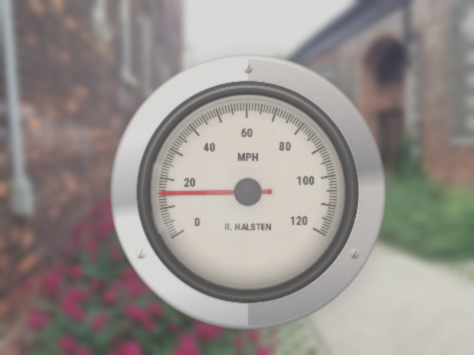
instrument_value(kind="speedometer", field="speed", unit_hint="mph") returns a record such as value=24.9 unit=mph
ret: value=15 unit=mph
